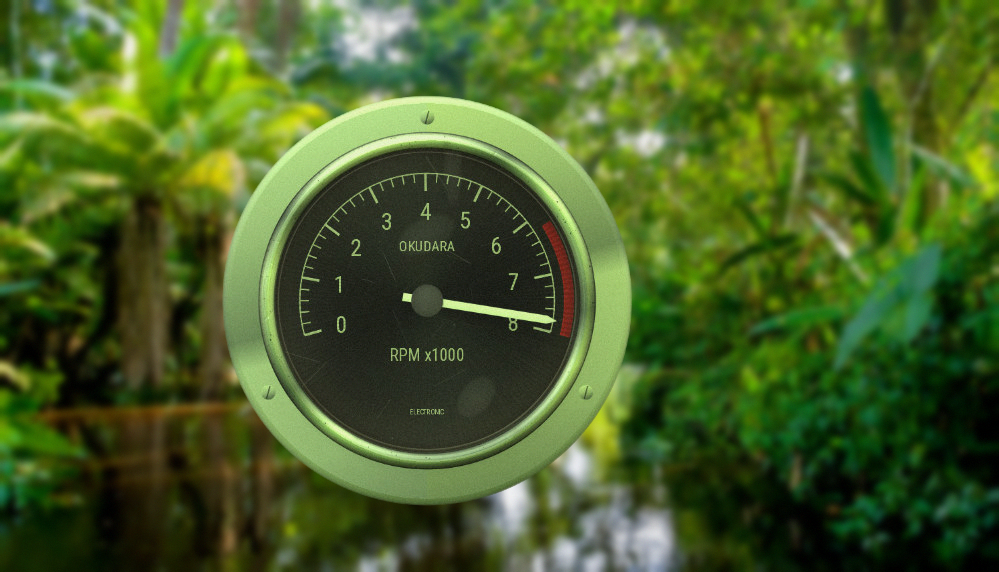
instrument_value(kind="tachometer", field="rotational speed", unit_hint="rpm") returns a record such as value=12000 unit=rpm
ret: value=7800 unit=rpm
